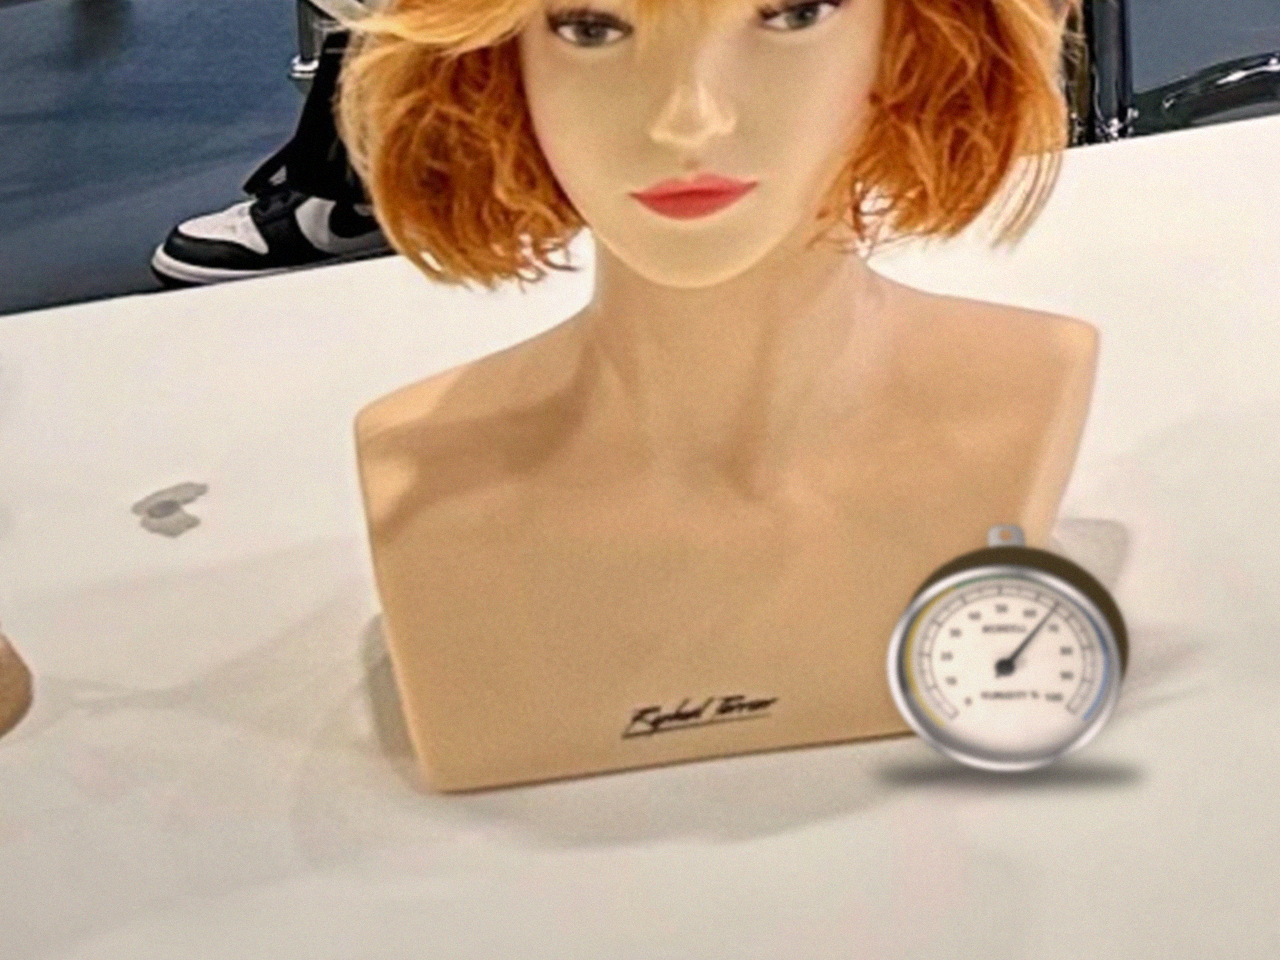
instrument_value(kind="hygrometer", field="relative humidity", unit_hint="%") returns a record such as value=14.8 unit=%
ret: value=65 unit=%
